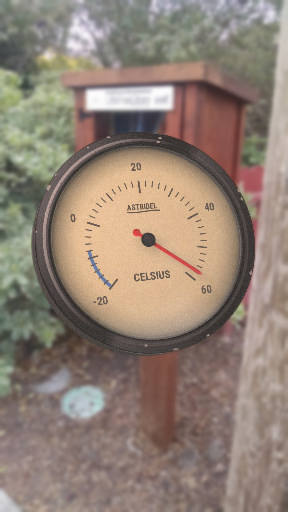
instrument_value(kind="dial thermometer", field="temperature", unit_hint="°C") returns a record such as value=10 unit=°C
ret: value=58 unit=°C
